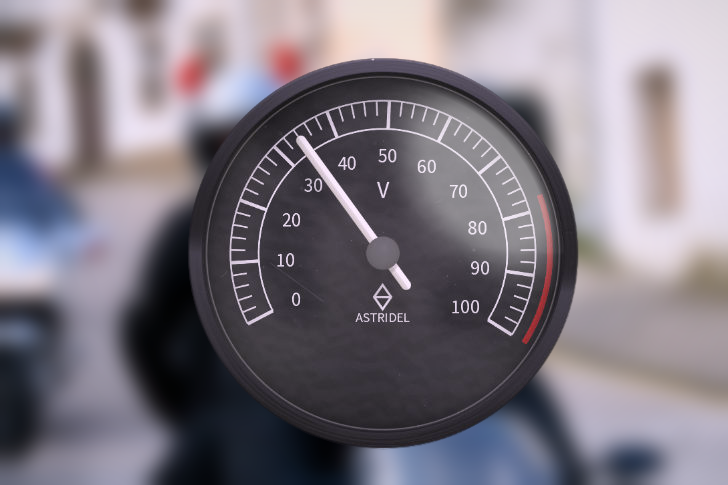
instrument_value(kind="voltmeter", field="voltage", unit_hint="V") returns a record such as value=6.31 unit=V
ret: value=34 unit=V
